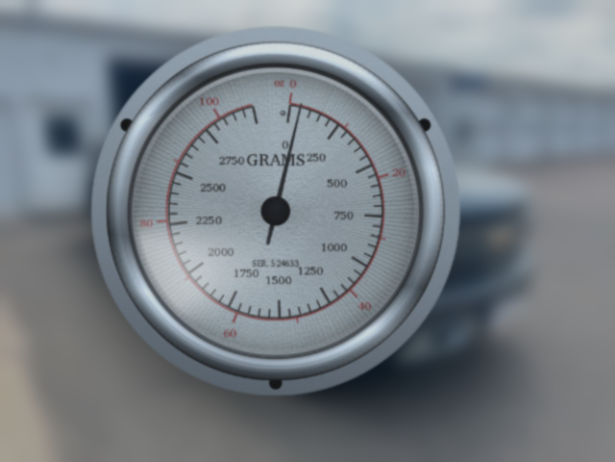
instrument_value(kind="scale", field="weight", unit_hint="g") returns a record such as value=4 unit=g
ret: value=50 unit=g
